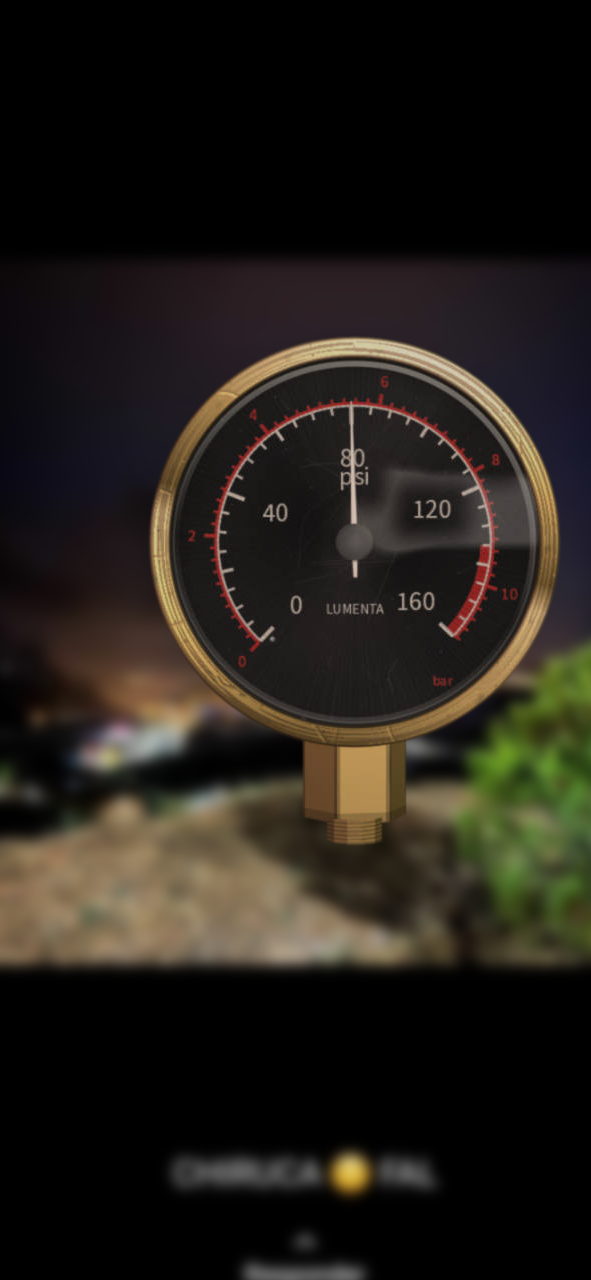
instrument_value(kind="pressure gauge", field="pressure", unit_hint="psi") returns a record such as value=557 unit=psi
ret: value=80 unit=psi
